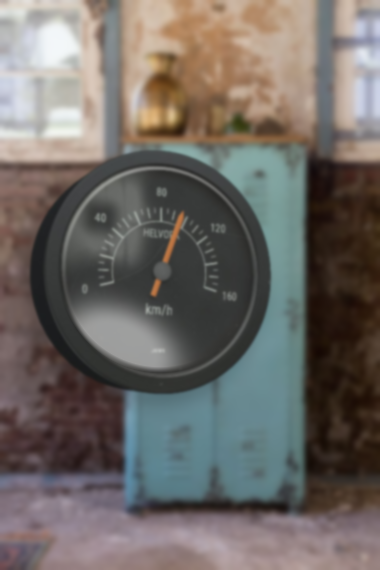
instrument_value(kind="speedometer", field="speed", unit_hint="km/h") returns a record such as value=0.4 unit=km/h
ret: value=95 unit=km/h
